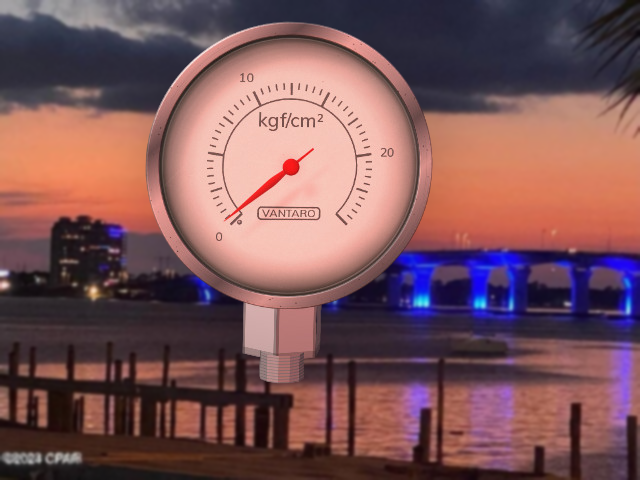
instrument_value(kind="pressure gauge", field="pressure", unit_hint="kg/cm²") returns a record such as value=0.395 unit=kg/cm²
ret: value=0.5 unit=kg/cm²
